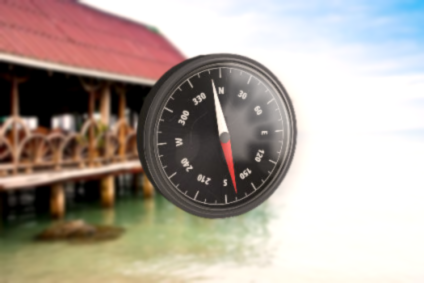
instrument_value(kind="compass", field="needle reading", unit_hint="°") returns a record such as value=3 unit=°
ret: value=170 unit=°
